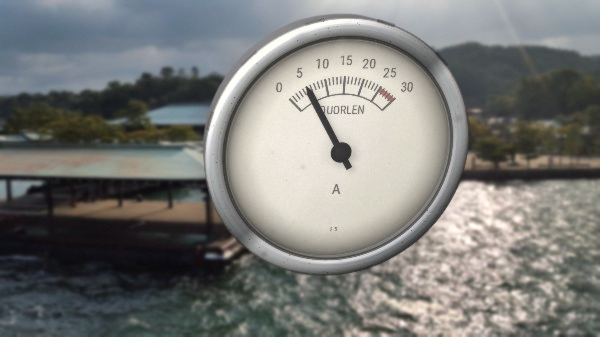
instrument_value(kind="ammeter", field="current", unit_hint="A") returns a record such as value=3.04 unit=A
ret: value=5 unit=A
